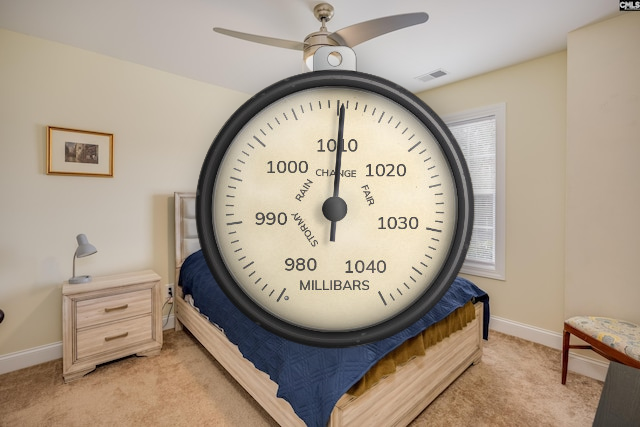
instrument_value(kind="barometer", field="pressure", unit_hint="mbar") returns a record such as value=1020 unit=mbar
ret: value=1010.5 unit=mbar
